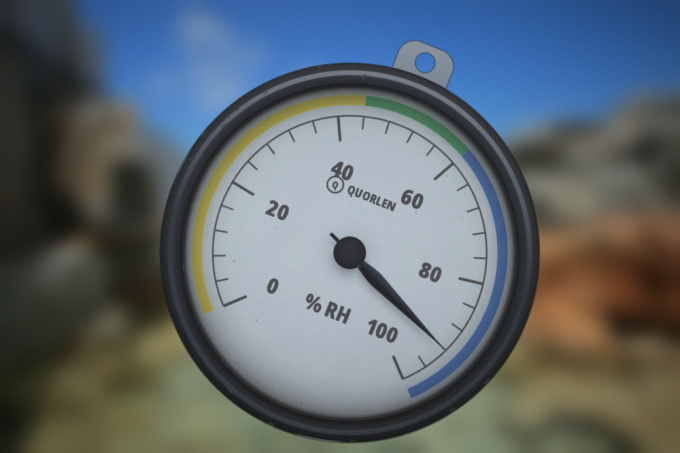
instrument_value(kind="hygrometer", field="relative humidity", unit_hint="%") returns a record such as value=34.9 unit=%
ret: value=92 unit=%
